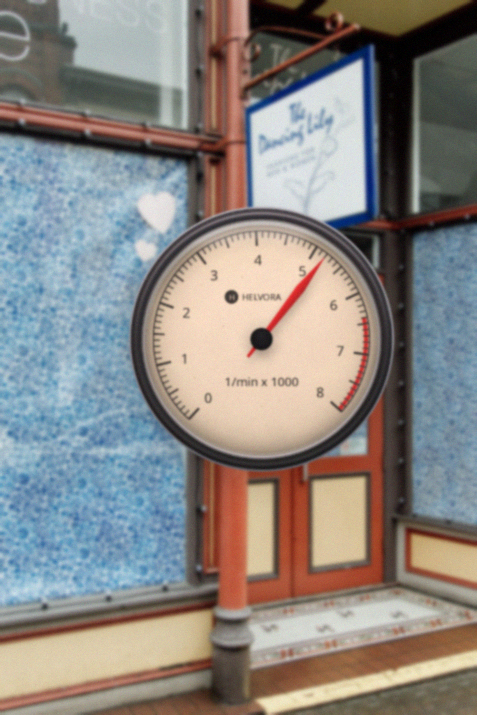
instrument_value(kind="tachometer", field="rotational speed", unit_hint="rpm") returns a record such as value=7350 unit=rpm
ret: value=5200 unit=rpm
